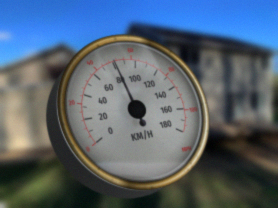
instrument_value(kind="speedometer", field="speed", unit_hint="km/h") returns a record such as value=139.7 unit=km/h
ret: value=80 unit=km/h
